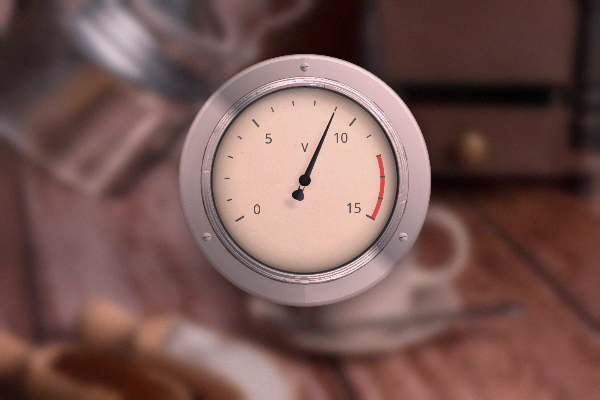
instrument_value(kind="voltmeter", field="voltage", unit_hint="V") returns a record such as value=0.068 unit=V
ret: value=9 unit=V
